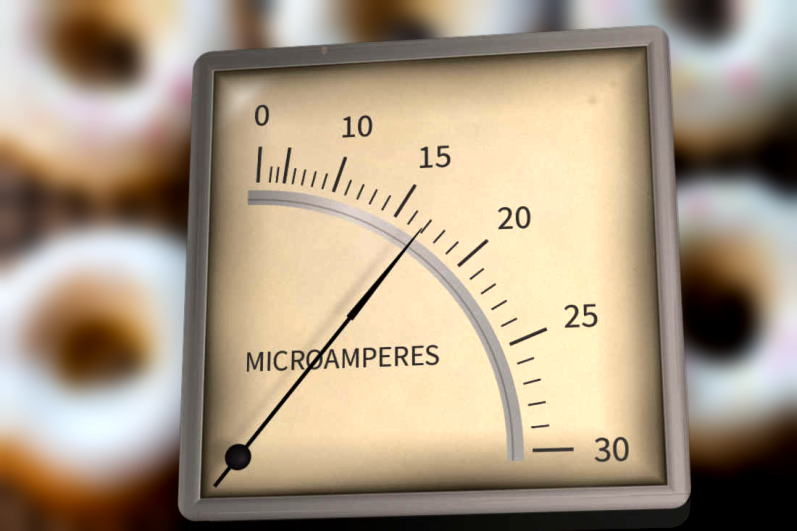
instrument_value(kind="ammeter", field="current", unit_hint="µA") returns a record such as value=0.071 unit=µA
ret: value=17 unit=µA
